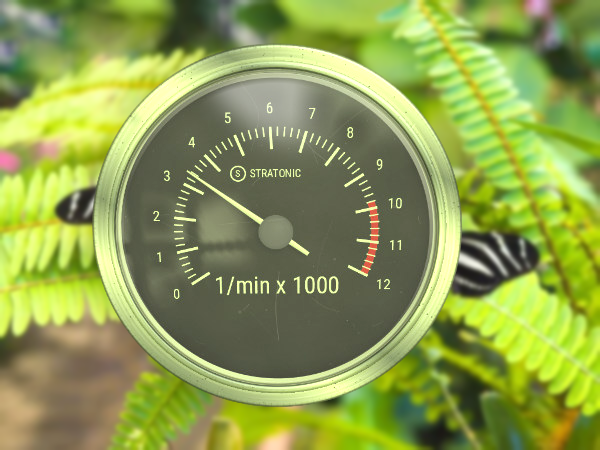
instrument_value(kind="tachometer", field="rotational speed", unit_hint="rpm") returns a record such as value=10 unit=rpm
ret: value=3400 unit=rpm
